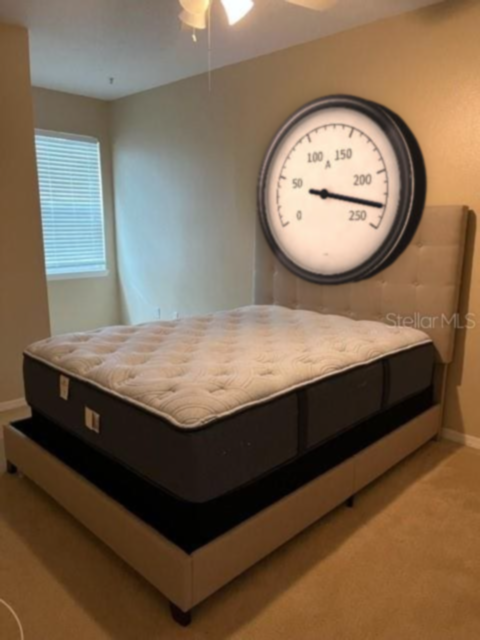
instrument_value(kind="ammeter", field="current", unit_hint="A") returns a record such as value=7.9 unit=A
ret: value=230 unit=A
